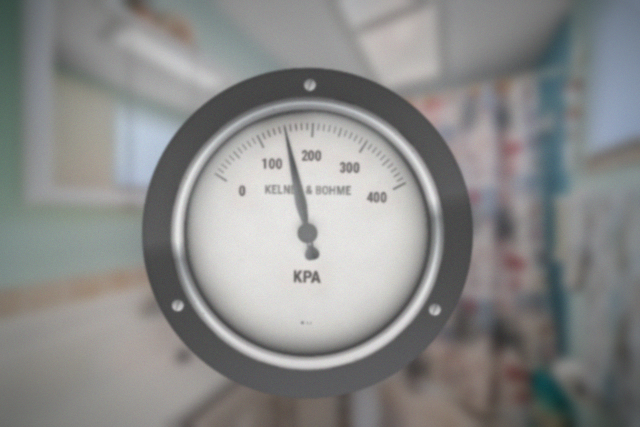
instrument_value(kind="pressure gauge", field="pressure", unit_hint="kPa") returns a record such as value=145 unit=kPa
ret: value=150 unit=kPa
